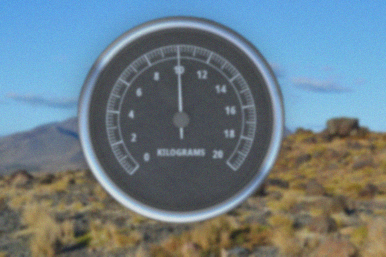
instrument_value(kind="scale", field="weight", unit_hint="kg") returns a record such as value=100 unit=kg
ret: value=10 unit=kg
